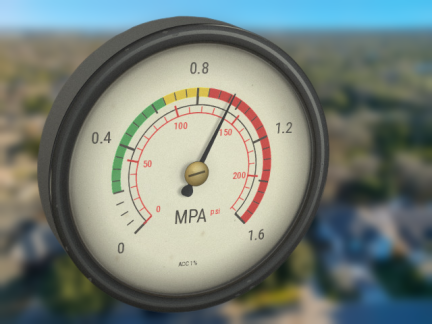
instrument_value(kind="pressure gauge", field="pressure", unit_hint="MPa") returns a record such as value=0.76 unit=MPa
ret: value=0.95 unit=MPa
